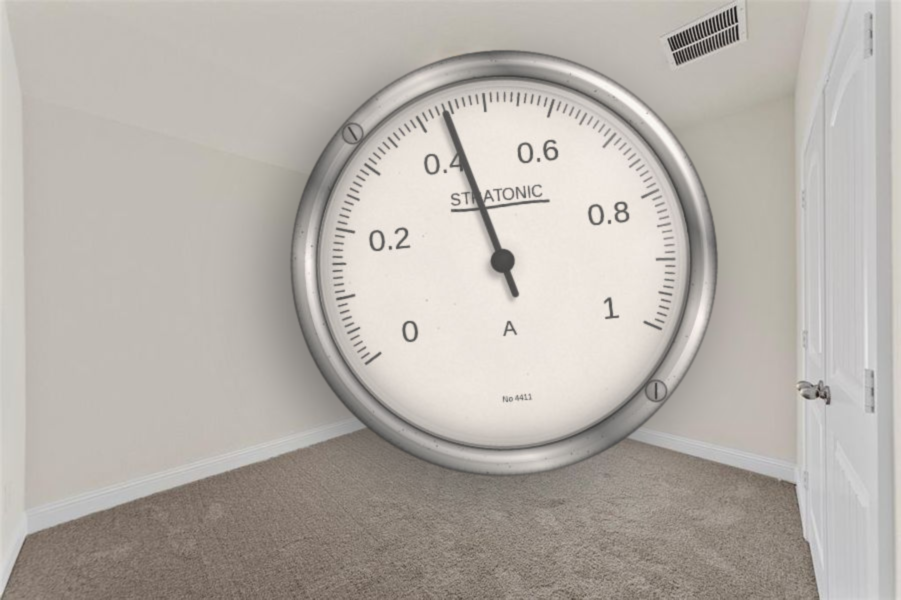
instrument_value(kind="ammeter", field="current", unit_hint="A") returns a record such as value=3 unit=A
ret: value=0.44 unit=A
